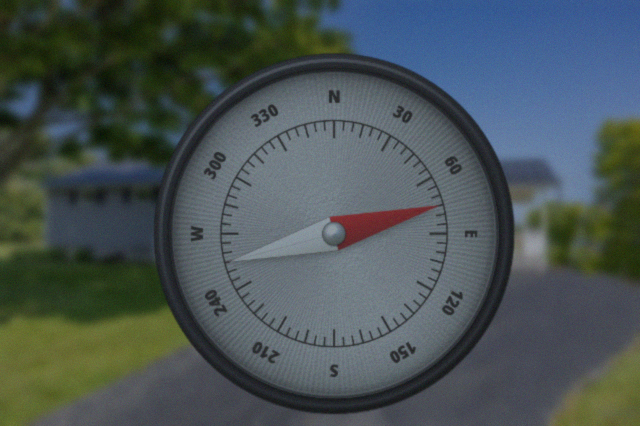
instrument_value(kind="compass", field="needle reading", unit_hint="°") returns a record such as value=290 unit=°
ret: value=75 unit=°
